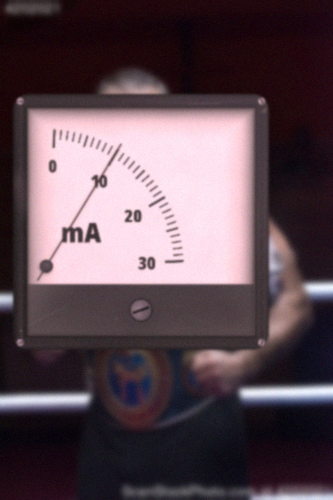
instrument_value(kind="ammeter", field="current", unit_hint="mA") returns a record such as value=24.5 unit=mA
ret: value=10 unit=mA
